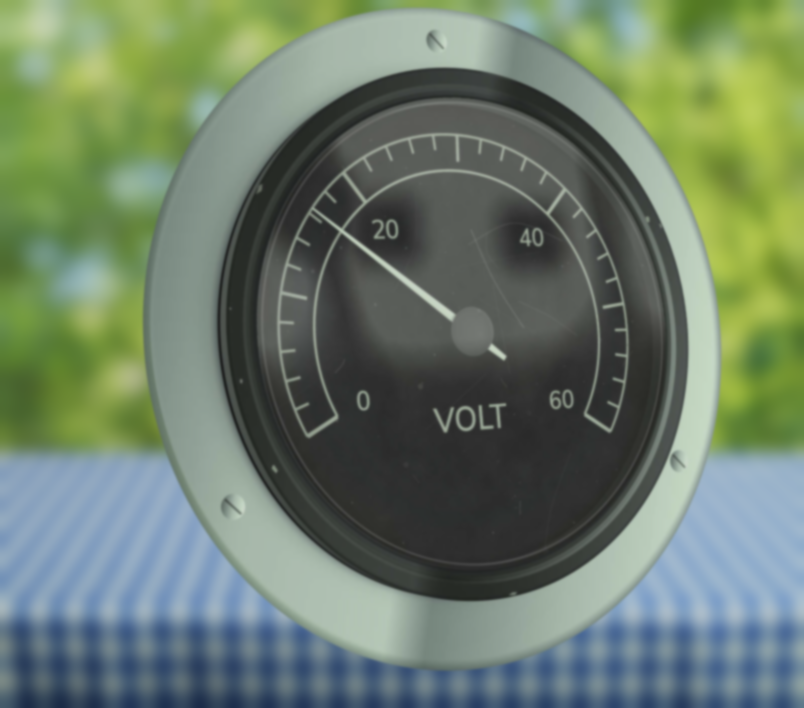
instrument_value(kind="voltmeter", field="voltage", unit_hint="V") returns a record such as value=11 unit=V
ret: value=16 unit=V
